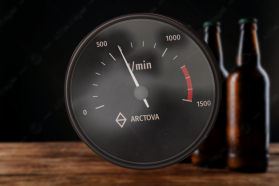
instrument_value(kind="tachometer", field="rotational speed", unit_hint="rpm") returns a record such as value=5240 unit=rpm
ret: value=600 unit=rpm
